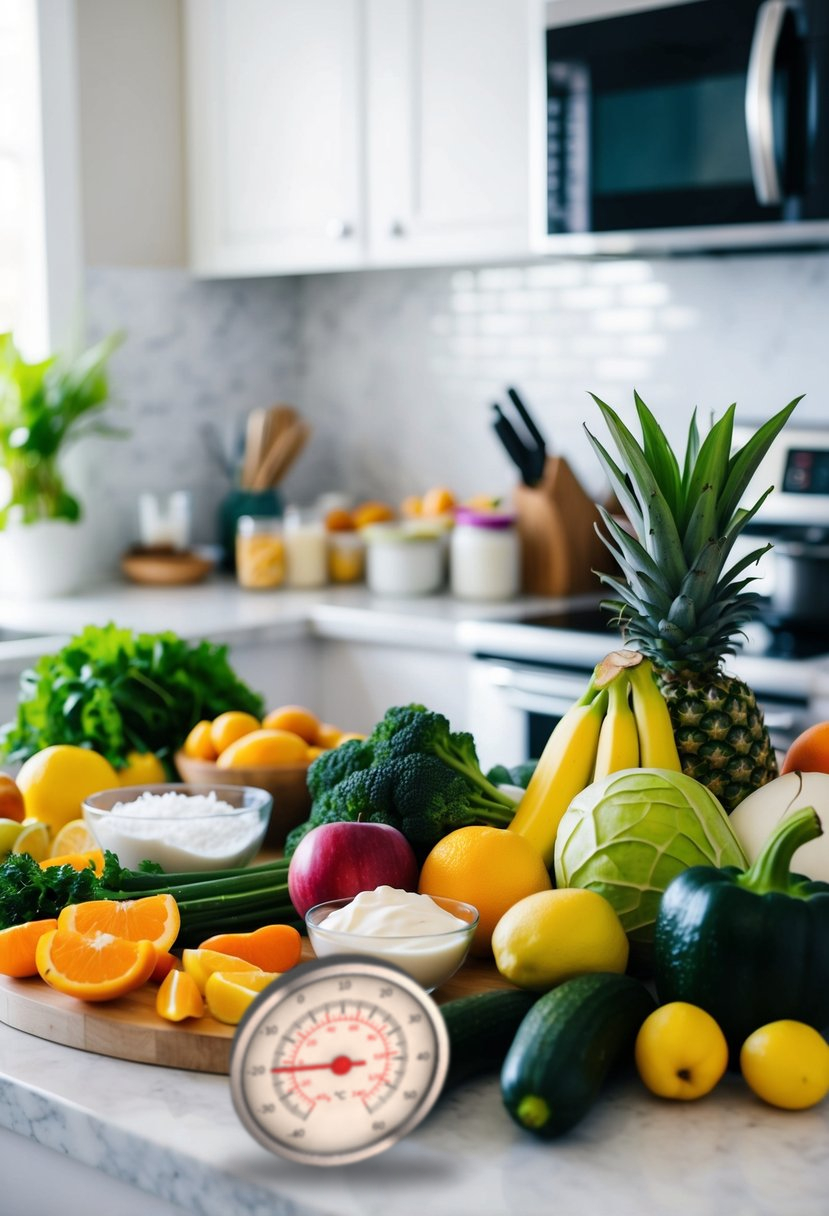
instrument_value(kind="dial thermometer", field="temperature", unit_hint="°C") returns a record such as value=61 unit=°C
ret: value=-20 unit=°C
